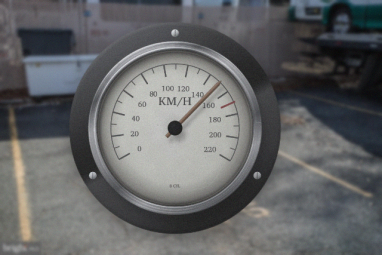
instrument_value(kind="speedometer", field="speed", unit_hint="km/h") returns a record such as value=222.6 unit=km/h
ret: value=150 unit=km/h
